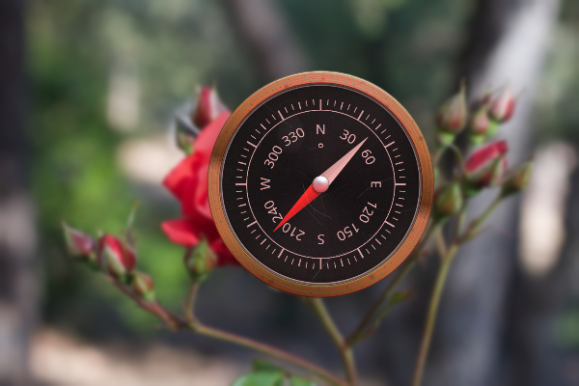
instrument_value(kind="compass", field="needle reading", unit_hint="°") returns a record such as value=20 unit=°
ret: value=225 unit=°
